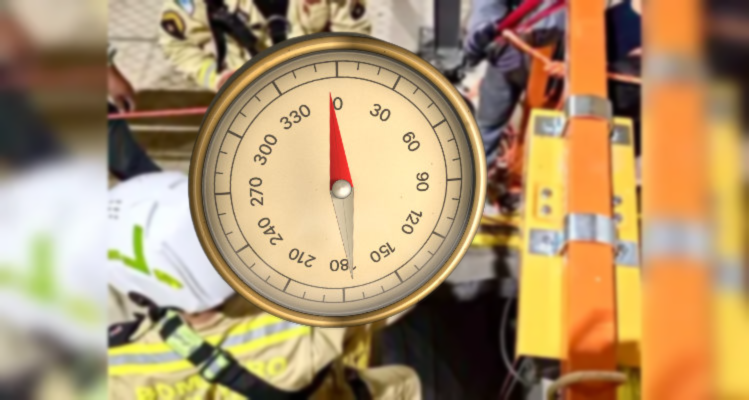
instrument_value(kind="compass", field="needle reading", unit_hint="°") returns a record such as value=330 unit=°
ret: value=355 unit=°
